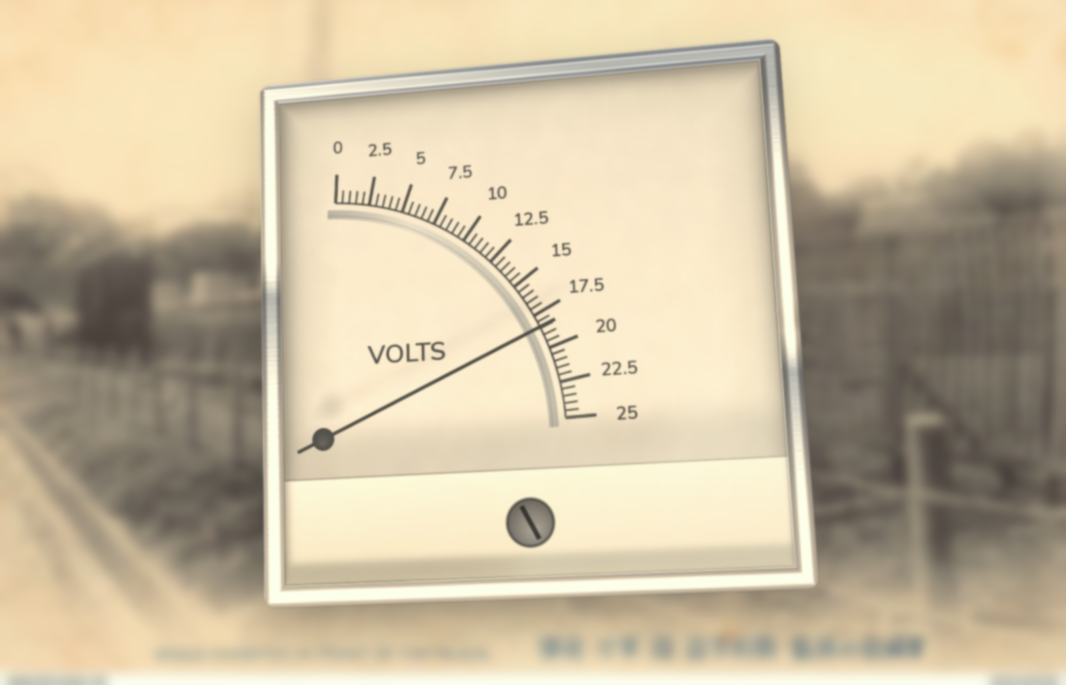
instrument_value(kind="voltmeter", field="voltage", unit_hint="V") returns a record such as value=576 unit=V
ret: value=18.5 unit=V
